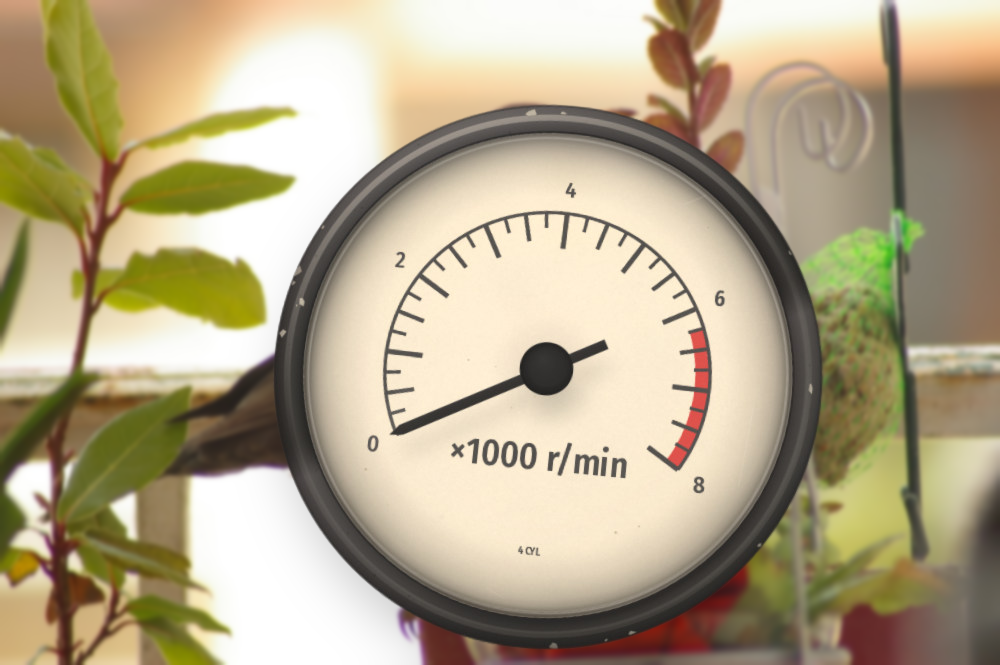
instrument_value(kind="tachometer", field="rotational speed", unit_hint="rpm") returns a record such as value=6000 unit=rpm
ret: value=0 unit=rpm
